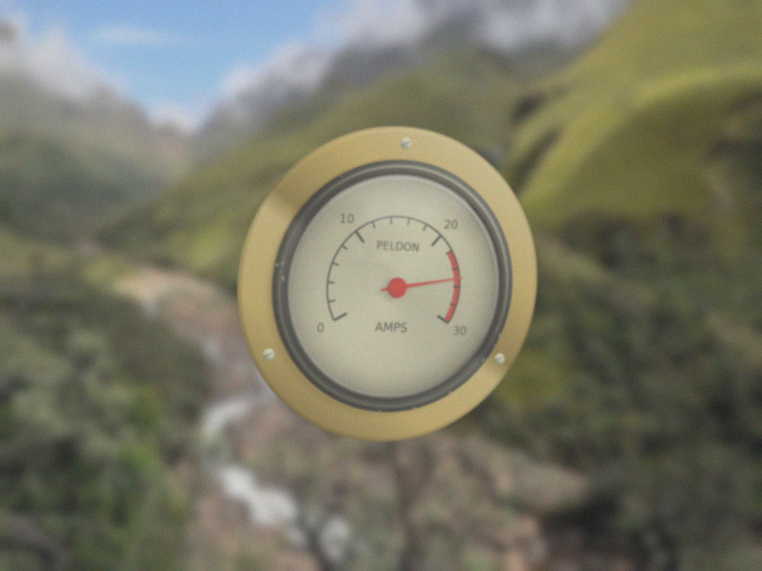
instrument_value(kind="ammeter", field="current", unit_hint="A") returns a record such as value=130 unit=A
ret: value=25 unit=A
